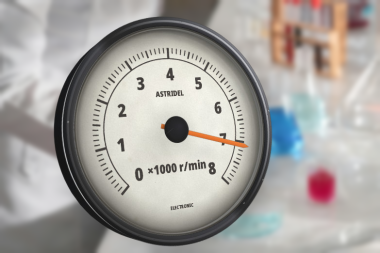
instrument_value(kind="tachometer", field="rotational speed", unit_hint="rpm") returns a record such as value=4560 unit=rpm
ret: value=7100 unit=rpm
